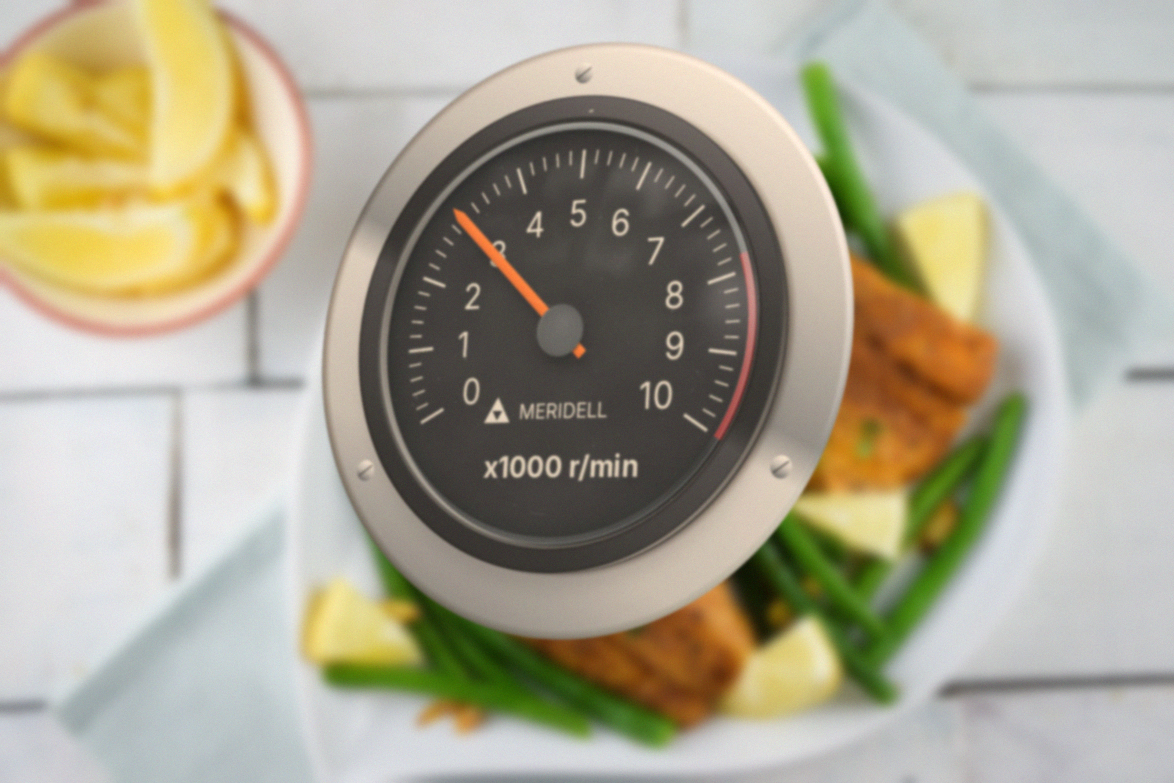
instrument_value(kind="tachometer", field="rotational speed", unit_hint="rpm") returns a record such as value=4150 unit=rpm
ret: value=3000 unit=rpm
